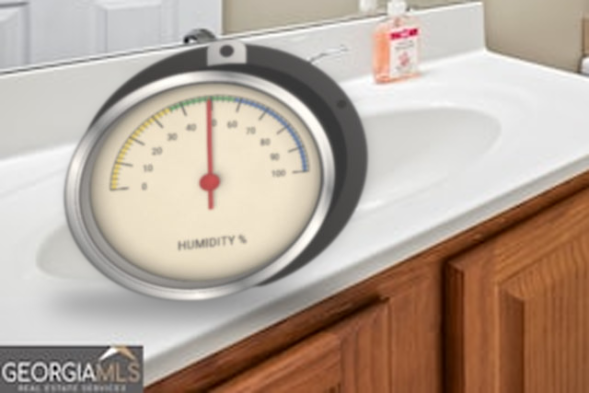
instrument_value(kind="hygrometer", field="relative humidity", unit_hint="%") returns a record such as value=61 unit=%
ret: value=50 unit=%
